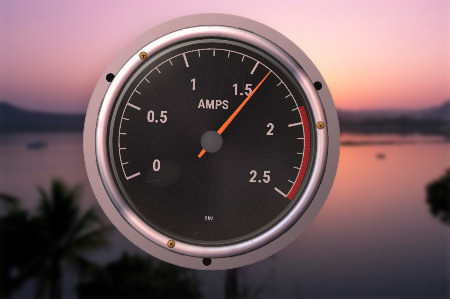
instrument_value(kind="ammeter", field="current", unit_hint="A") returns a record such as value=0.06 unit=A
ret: value=1.6 unit=A
